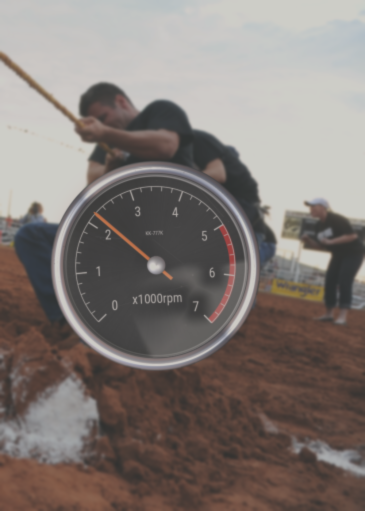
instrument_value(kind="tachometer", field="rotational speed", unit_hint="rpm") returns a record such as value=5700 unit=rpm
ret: value=2200 unit=rpm
